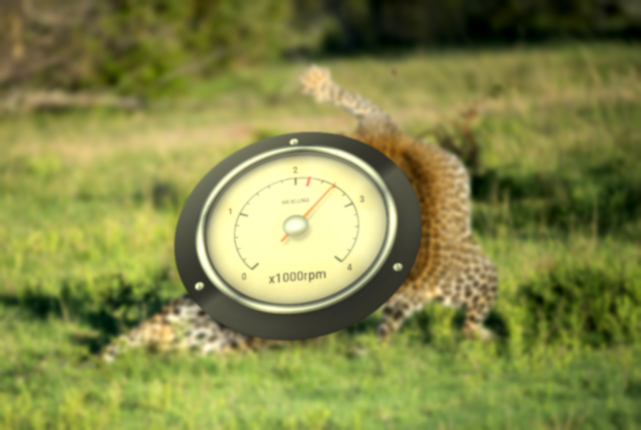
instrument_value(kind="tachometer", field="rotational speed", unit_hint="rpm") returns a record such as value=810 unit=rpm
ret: value=2600 unit=rpm
